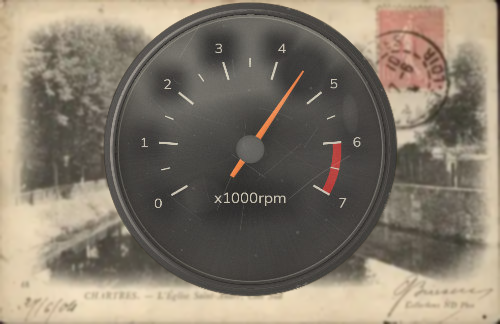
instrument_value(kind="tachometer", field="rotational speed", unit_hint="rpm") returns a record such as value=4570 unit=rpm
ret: value=4500 unit=rpm
